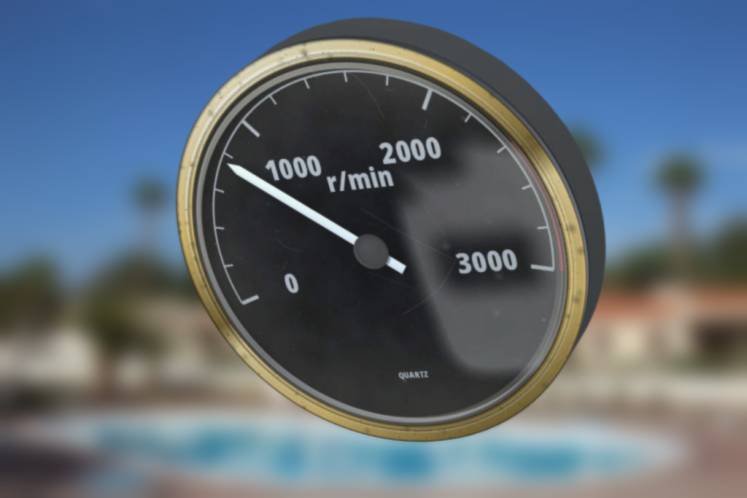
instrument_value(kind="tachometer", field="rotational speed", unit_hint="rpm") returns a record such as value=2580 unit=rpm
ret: value=800 unit=rpm
